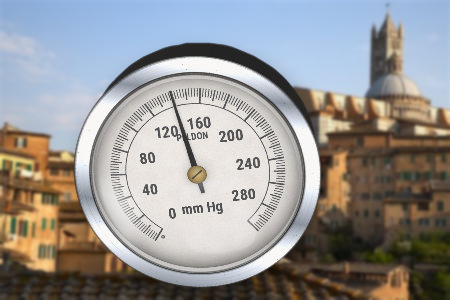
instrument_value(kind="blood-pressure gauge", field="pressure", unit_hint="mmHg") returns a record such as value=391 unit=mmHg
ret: value=140 unit=mmHg
